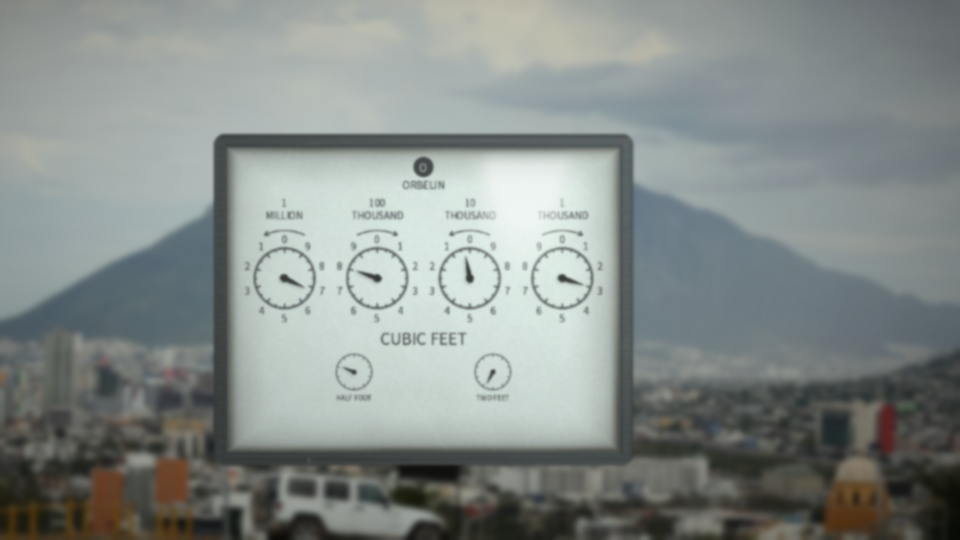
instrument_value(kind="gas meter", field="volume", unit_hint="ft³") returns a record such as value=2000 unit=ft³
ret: value=680300 unit=ft³
